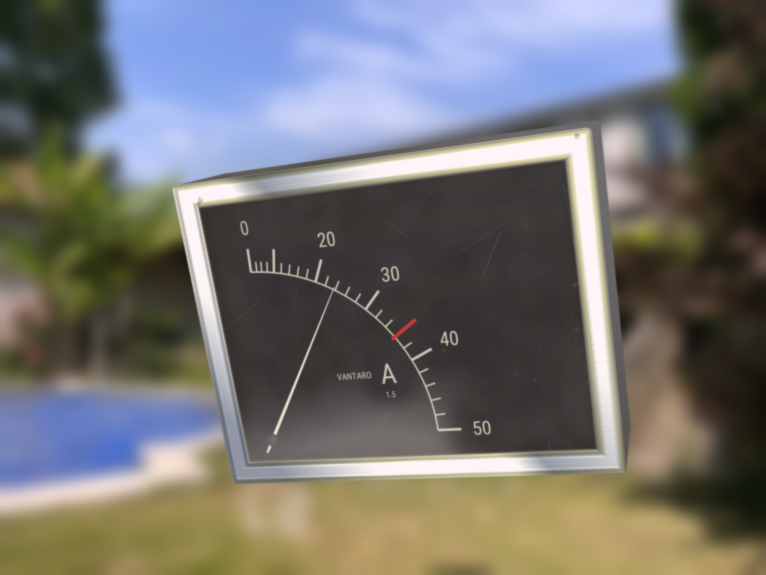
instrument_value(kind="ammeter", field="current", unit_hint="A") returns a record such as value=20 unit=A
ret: value=24 unit=A
